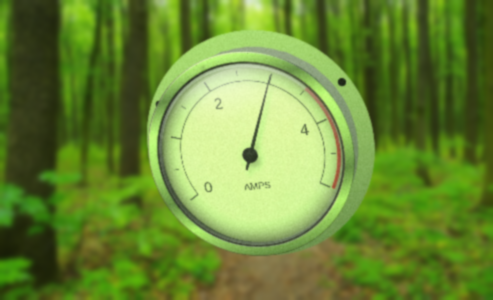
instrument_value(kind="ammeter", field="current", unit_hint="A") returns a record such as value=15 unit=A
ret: value=3 unit=A
